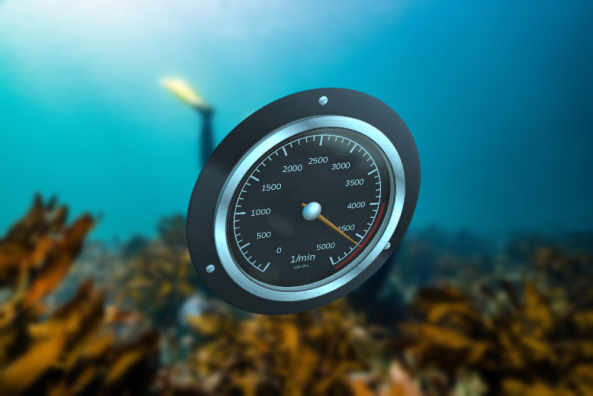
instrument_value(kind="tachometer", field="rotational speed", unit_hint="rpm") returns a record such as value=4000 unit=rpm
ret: value=4600 unit=rpm
